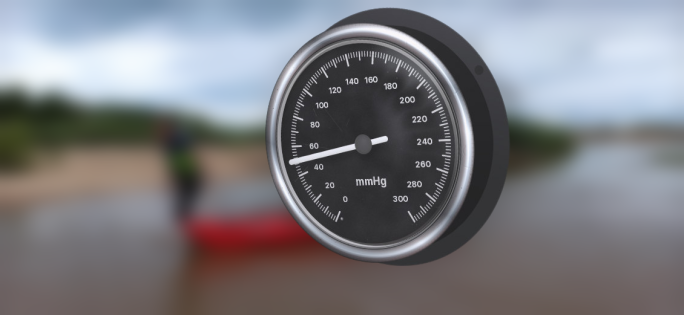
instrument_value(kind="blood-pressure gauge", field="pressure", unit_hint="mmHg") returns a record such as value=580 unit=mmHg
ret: value=50 unit=mmHg
